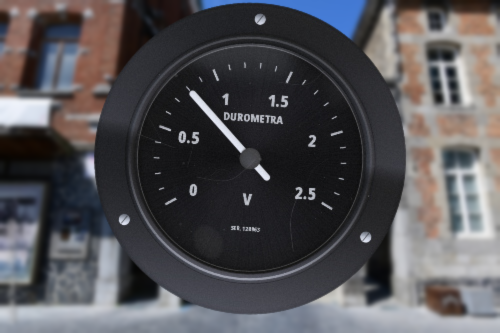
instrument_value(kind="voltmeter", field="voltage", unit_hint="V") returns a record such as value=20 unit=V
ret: value=0.8 unit=V
